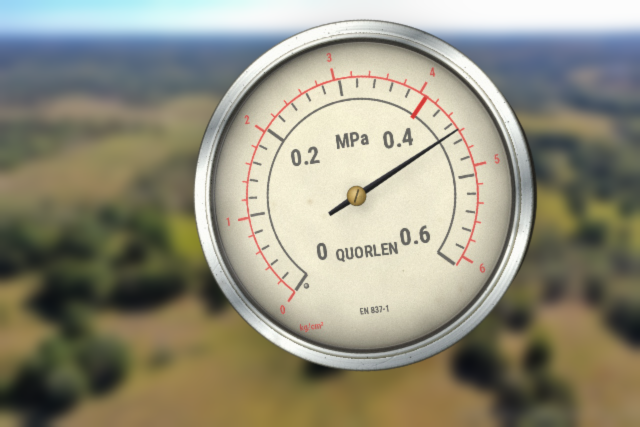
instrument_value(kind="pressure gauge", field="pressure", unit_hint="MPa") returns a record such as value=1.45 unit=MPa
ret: value=0.45 unit=MPa
